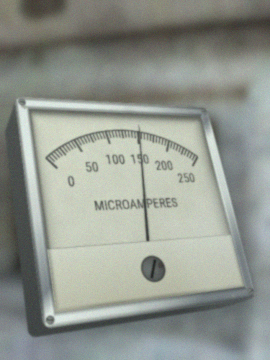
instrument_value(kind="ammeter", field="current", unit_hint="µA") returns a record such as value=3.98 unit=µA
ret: value=150 unit=µA
